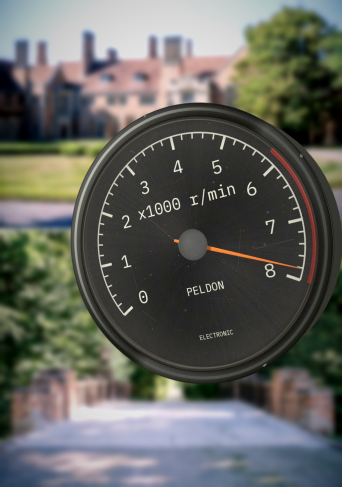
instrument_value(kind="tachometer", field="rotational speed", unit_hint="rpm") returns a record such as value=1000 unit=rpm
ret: value=7800 unit=rpm
